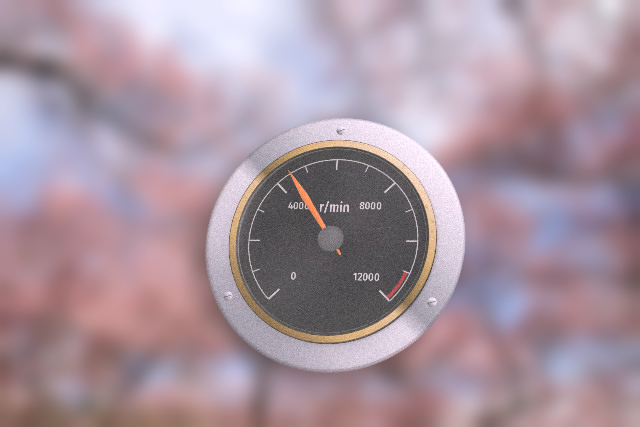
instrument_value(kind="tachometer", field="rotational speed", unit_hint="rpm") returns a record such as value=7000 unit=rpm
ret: value=4500 unit=rpm
